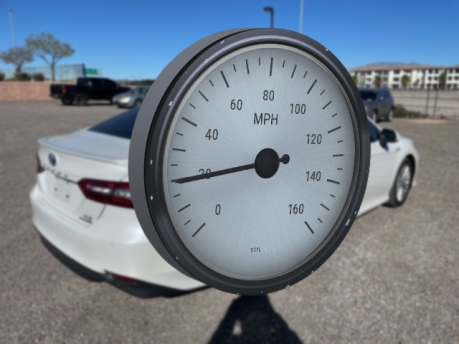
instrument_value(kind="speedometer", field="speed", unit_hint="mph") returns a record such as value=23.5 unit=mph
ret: value=20 unit=mph
